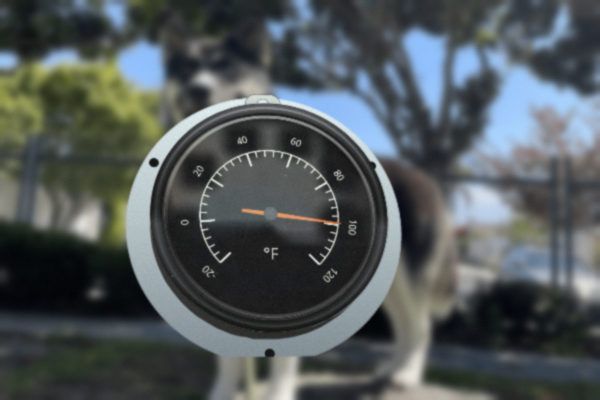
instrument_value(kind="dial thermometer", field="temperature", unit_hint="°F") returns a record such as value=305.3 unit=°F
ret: value=100 unit=°F
